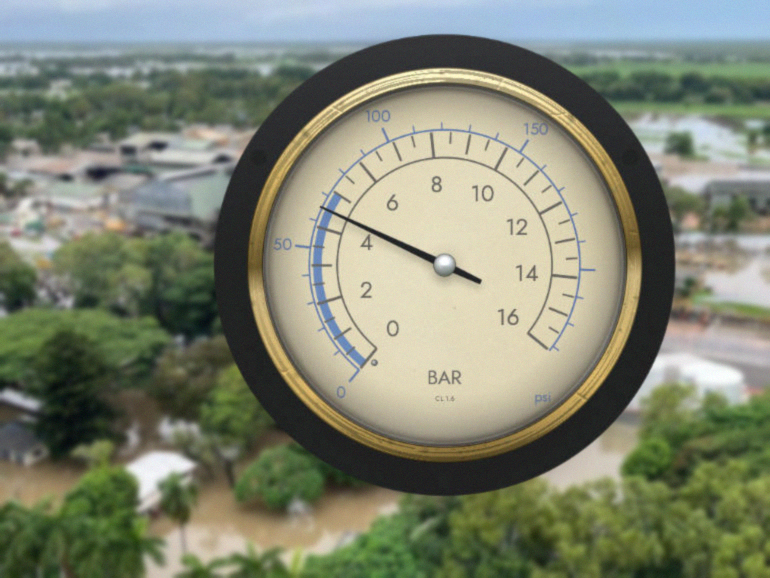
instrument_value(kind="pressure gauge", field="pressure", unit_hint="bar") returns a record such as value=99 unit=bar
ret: value=4.5 unit=bar
